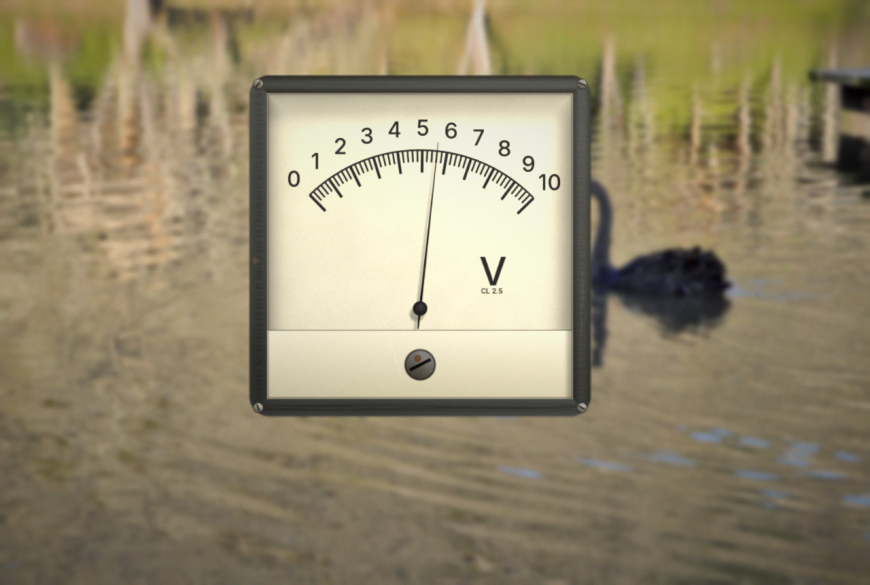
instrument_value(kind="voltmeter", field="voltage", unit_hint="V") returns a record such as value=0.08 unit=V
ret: value=5.6 unit=V
